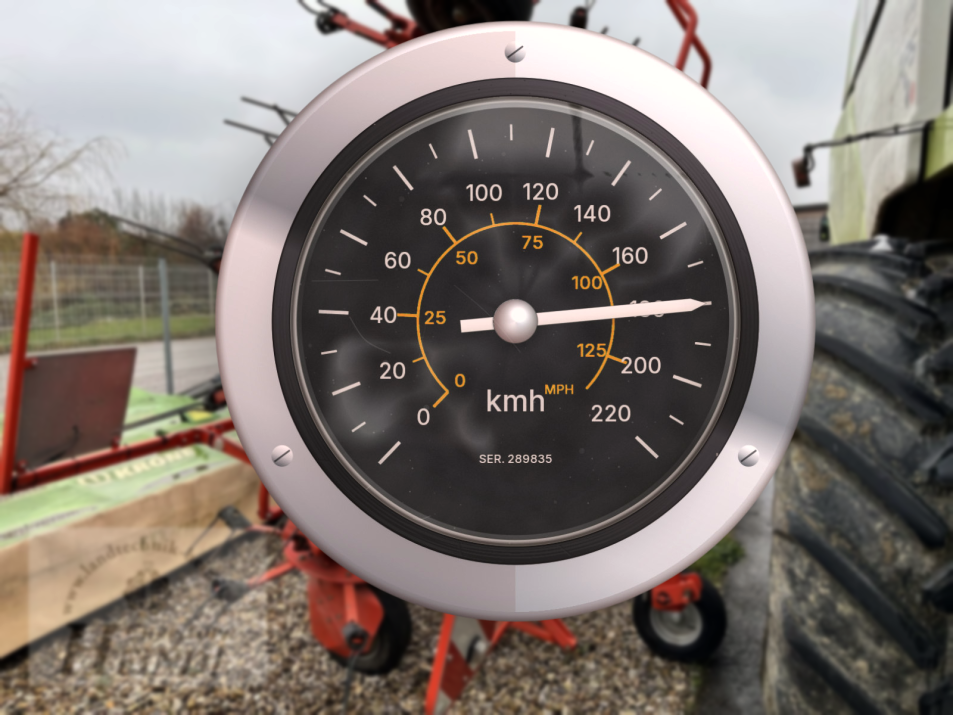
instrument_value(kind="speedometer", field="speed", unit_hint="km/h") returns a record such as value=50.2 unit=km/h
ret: value=180 unit=km/h
